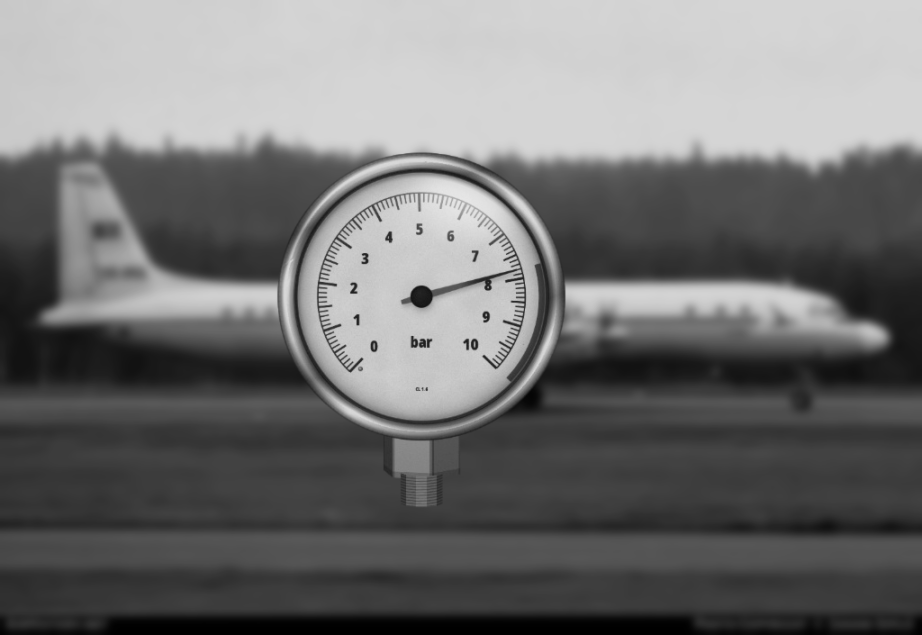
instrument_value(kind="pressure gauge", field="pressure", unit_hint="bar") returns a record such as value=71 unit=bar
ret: value=7.8 unit=bar
